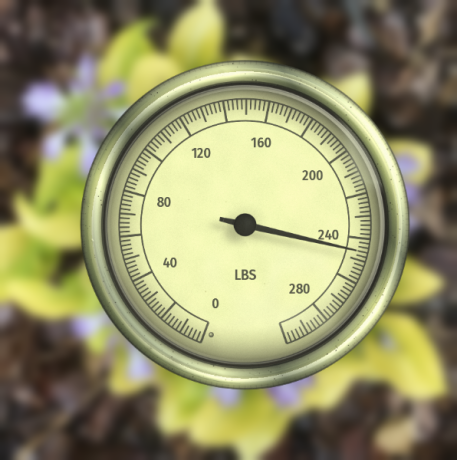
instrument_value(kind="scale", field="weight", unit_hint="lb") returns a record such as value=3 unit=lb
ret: value=246 unit=lb
